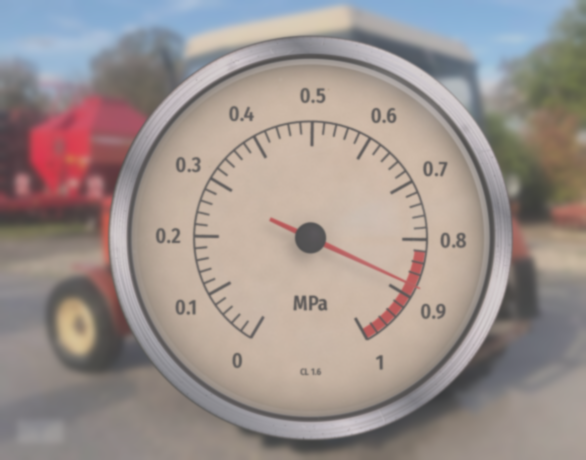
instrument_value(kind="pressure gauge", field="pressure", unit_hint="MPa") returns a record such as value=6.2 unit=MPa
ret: value=0.88 unit=MPa
